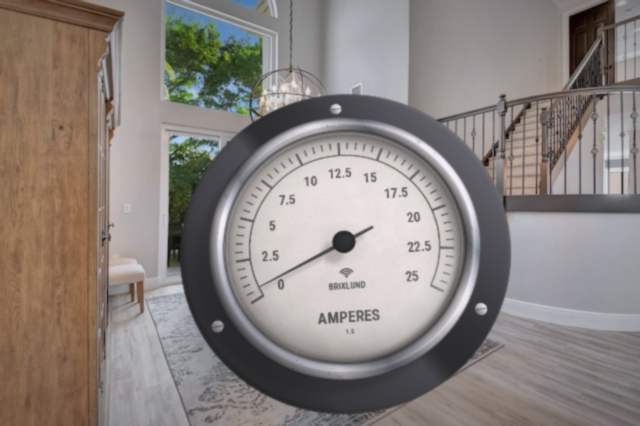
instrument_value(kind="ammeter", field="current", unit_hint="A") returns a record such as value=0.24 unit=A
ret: value=0.5 unit=A
